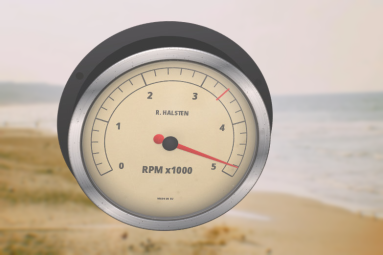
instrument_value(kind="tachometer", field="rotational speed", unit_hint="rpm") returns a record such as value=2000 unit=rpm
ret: value=4800 unit=rpm
